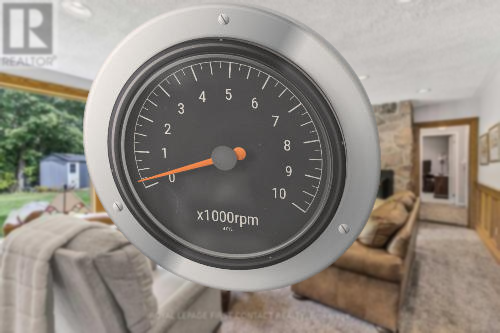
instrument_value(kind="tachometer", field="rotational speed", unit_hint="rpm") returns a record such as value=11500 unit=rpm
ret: value=250 unit=rpm
